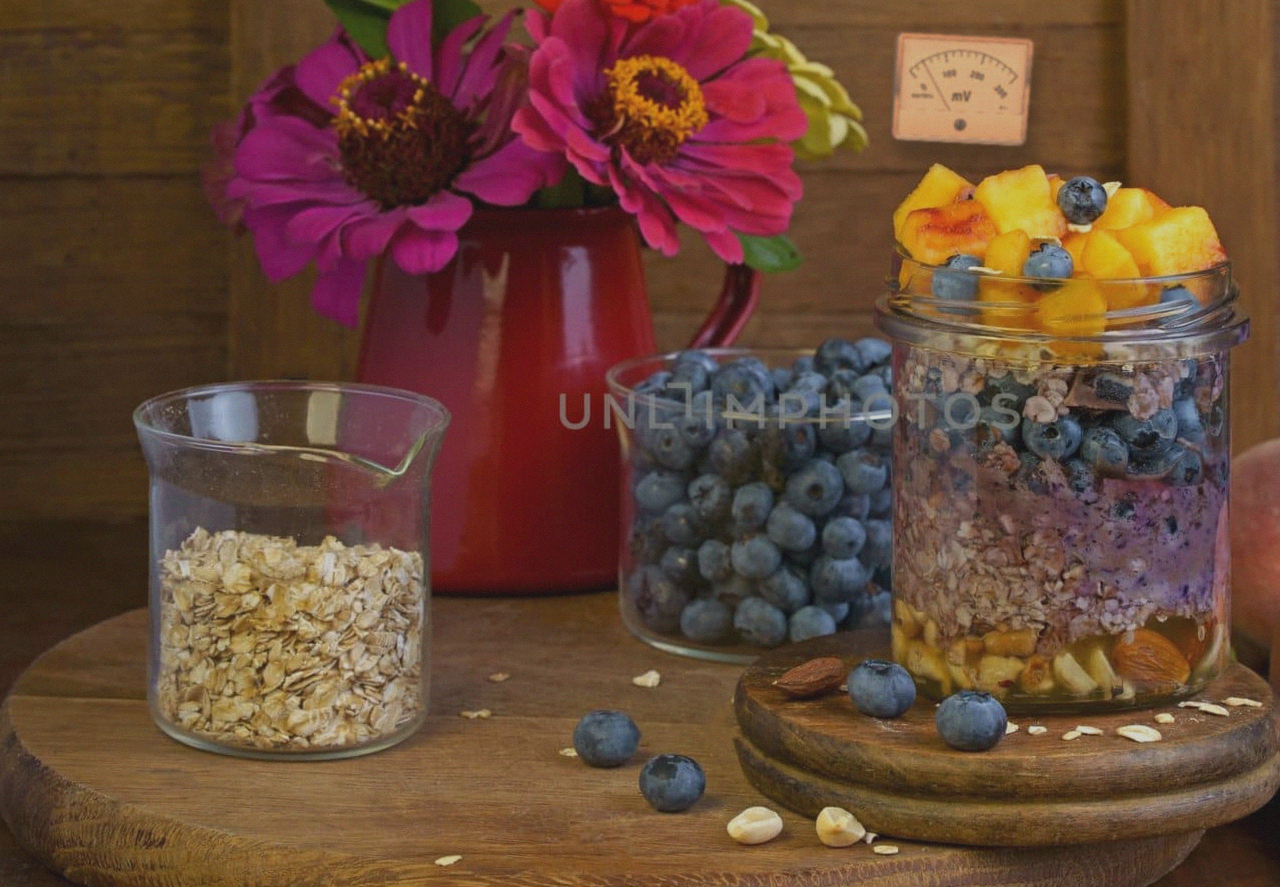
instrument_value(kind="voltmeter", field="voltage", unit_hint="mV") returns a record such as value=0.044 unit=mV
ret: value=40 unit=mV
